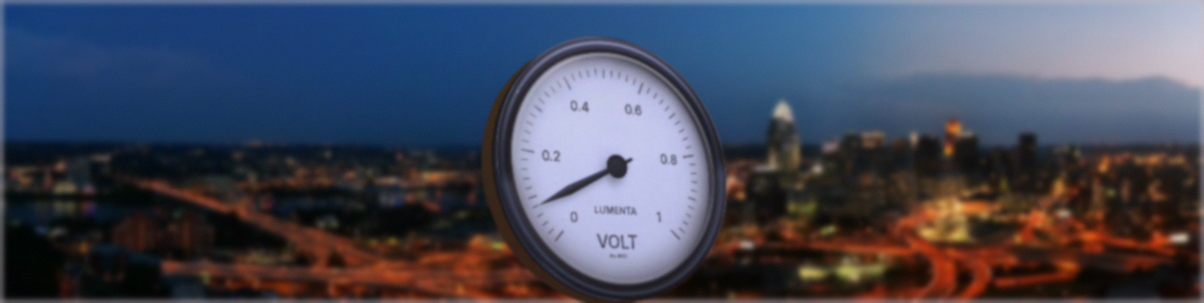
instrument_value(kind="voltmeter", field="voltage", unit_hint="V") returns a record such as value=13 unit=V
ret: value=0.08 unit=V
